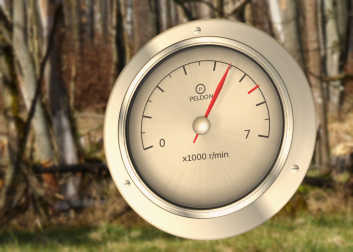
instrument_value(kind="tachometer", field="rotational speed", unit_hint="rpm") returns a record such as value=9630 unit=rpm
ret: value=4500 unit=rpm
